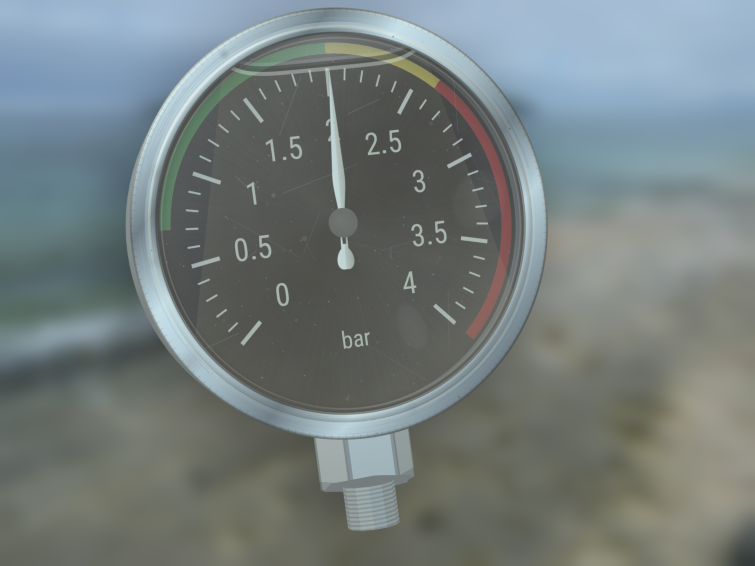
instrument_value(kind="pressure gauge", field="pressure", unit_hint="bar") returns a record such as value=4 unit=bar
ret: value=2 unit=bar
